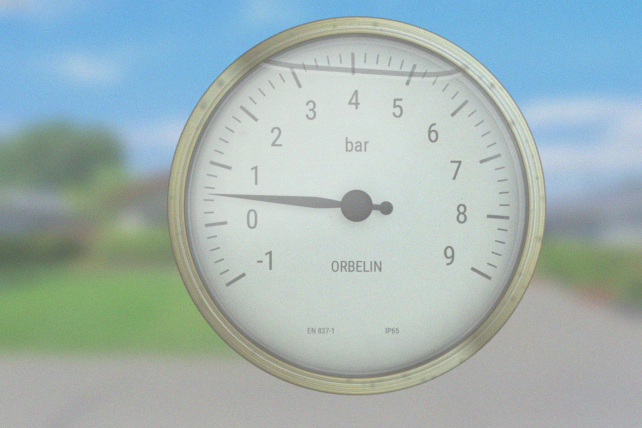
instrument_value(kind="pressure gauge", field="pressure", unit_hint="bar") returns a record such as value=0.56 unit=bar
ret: value=0.5 unit=bar
